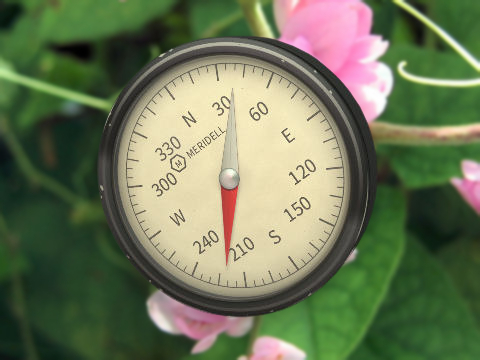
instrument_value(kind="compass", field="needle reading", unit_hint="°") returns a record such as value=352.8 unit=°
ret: value=220 unit=°
